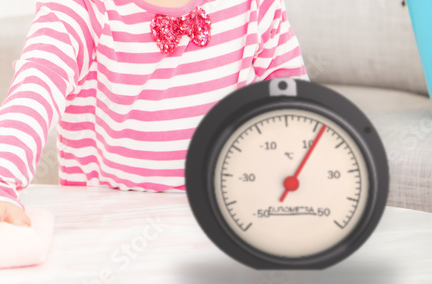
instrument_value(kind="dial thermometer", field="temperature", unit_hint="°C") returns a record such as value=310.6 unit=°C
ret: value=12 unit=°C
